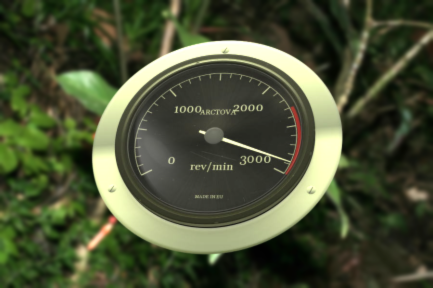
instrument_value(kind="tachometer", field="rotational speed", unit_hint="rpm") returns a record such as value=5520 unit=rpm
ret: value=2900 unit=rpm
